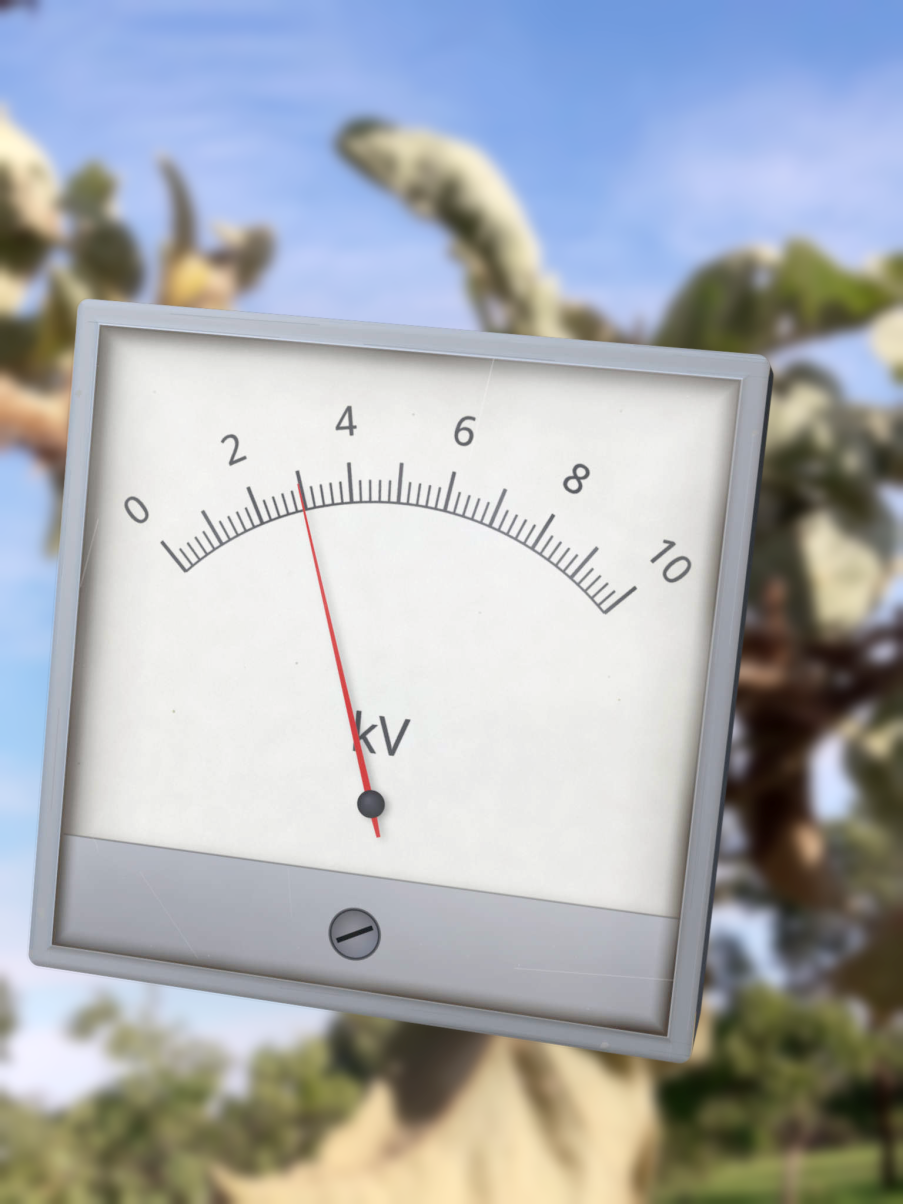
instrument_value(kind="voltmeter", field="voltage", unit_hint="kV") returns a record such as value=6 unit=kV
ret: value=3 unit=kV
